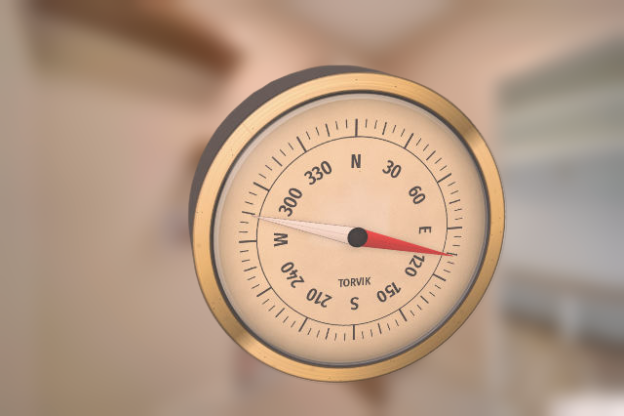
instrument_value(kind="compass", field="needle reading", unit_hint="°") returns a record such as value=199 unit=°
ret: value=105 unit=°
